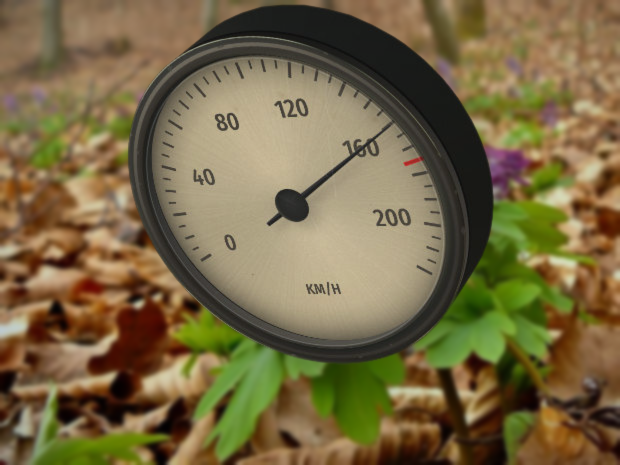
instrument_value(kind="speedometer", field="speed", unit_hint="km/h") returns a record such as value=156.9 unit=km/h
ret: value=160 unit=km/h
